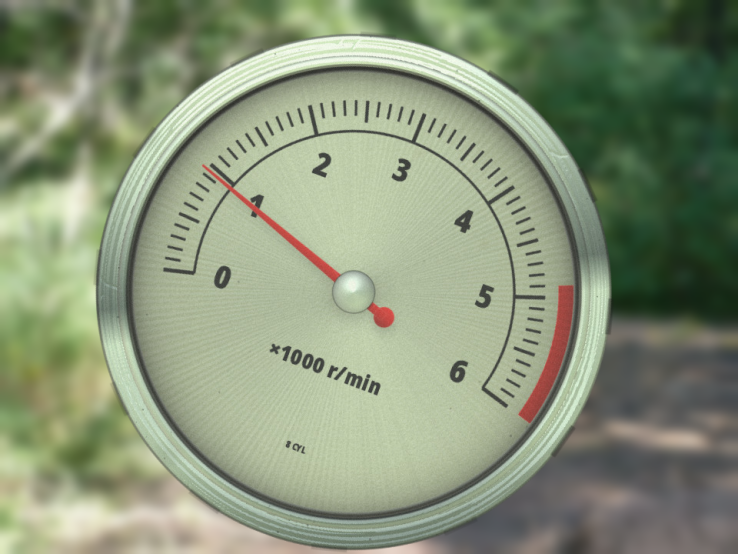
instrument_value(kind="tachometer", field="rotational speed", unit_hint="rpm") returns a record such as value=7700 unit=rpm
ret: value=950 unit=rpm
